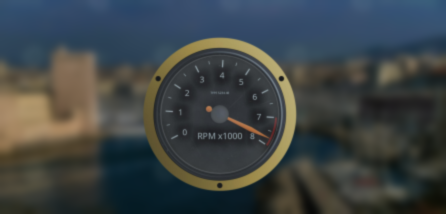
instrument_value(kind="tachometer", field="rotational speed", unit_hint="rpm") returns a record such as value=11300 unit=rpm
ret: value=7750 unit=rpm
